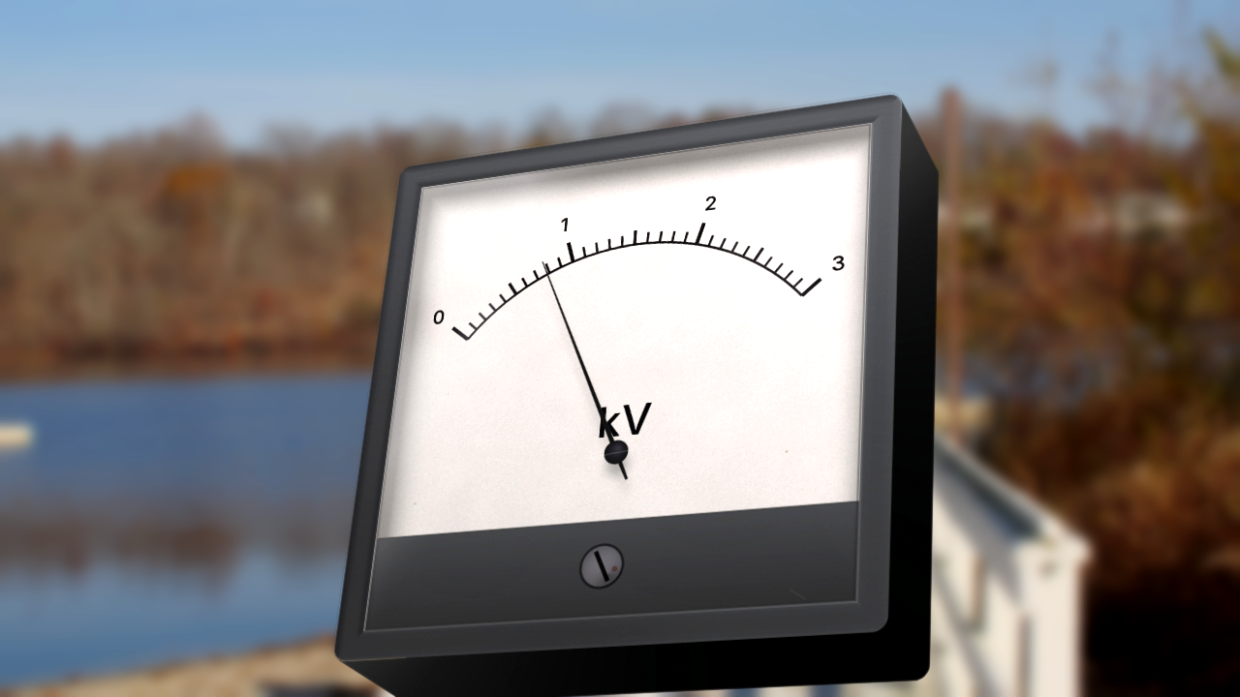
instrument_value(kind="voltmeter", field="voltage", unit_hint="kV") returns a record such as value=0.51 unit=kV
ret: value=0.8 unit=kV
